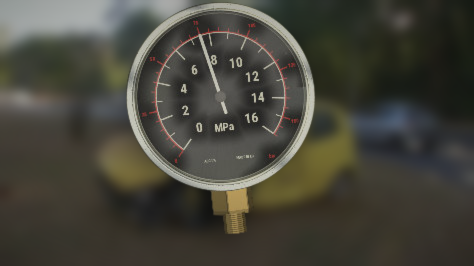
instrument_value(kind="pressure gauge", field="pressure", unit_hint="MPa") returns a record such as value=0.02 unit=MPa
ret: value=7.5 unit=MPa
